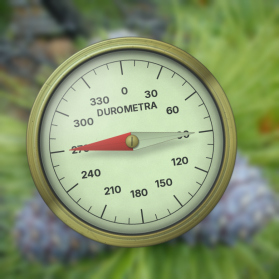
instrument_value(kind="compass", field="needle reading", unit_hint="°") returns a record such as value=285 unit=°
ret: value=270 unit=°
